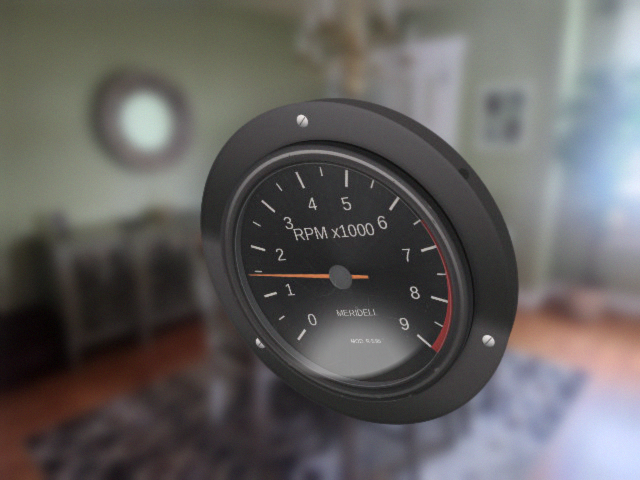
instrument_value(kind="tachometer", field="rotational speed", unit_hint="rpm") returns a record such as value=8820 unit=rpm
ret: value=1500 unit=rpm
